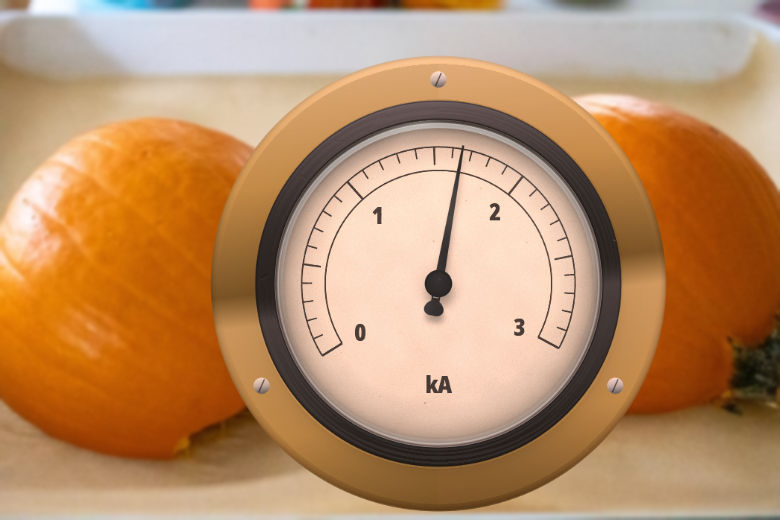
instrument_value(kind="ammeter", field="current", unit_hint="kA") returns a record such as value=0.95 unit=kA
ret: value=1.65 unit=kA
